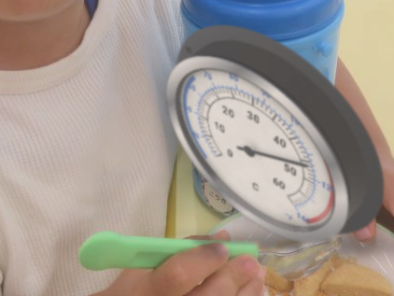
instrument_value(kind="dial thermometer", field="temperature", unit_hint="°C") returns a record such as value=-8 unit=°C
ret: value=45 unit=°C
